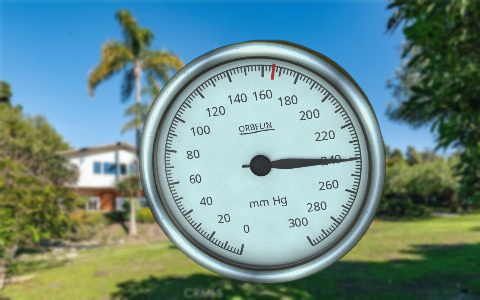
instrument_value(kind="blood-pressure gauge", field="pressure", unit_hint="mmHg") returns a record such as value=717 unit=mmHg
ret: value=240 unit=mmHg
